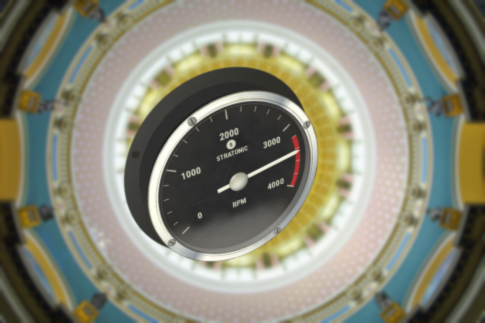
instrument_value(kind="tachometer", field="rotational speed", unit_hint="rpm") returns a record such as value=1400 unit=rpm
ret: value=3400 unit=rpm
